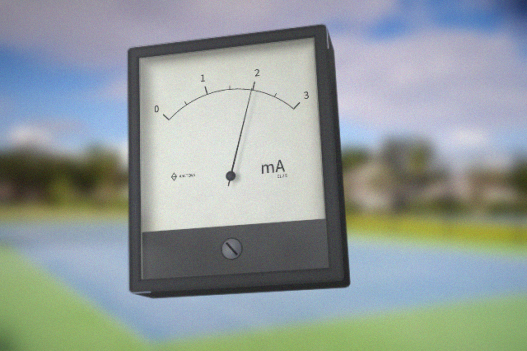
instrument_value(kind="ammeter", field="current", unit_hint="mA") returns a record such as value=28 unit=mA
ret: value=2 unit=mA
